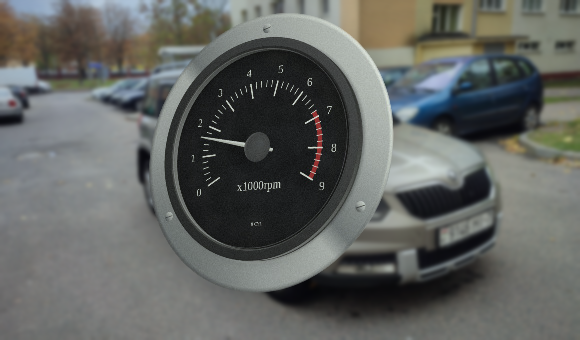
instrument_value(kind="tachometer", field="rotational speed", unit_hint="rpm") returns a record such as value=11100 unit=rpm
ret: value=1600 unit=rpm
